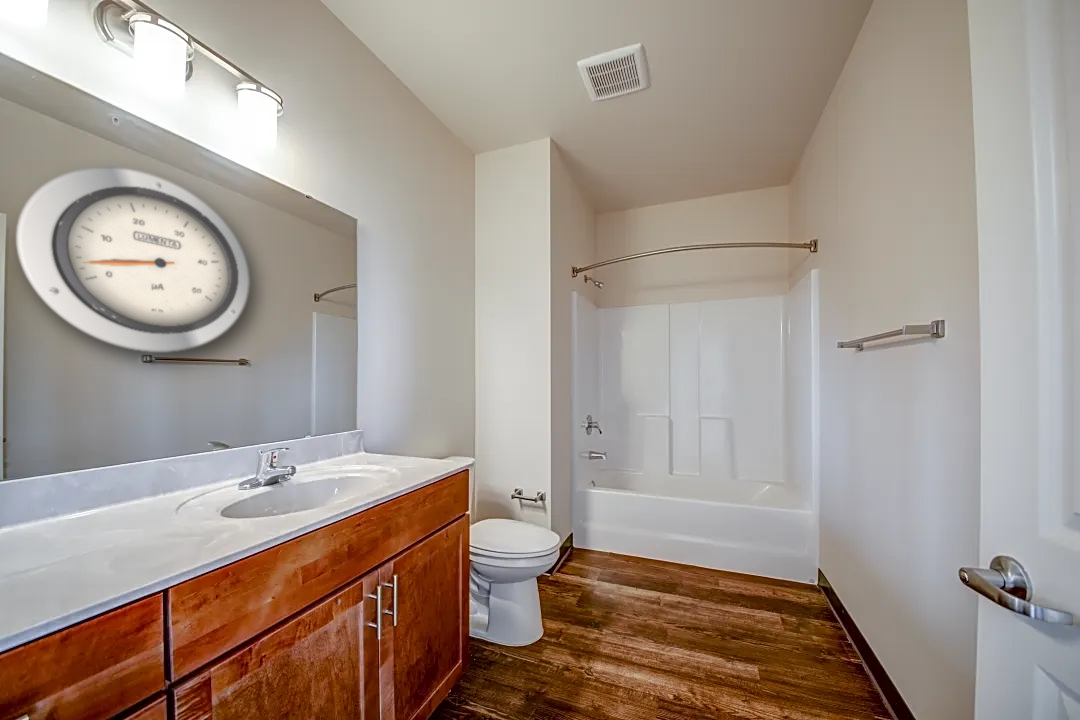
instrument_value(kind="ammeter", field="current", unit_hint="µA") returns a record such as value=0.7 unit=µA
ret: value=3 unit=µA
